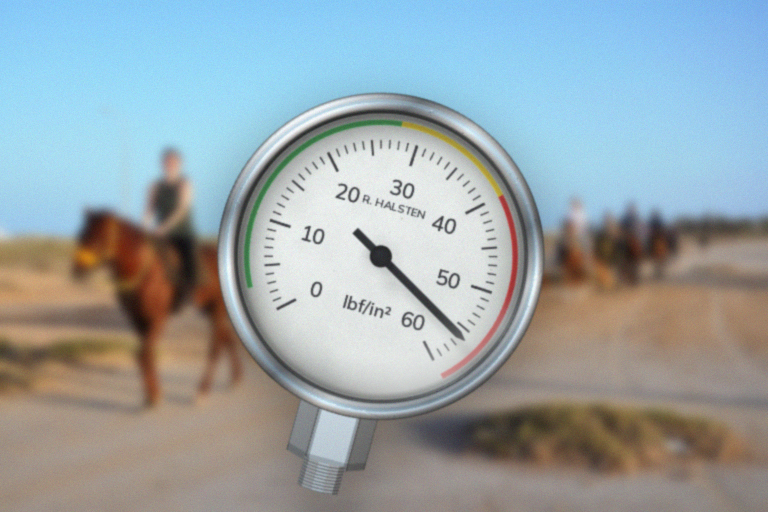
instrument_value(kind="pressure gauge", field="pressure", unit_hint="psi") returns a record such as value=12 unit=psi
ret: value=56 unit=psi
